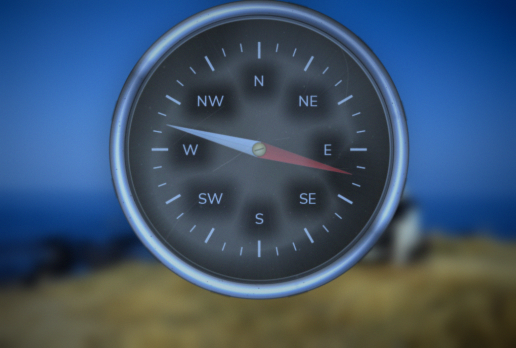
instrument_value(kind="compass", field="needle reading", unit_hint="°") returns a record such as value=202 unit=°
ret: value=105 unit=°
